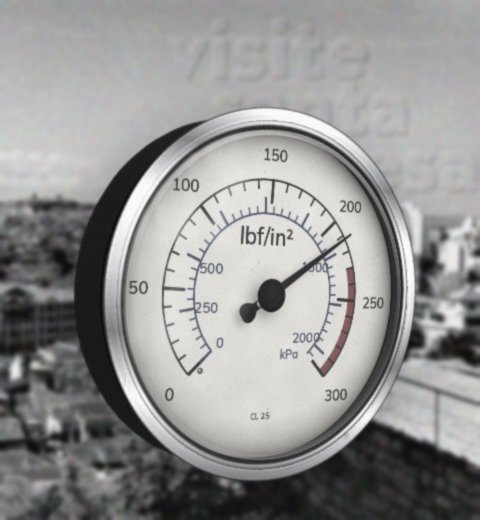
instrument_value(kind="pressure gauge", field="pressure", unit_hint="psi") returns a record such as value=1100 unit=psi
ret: value=210 unit=psi
